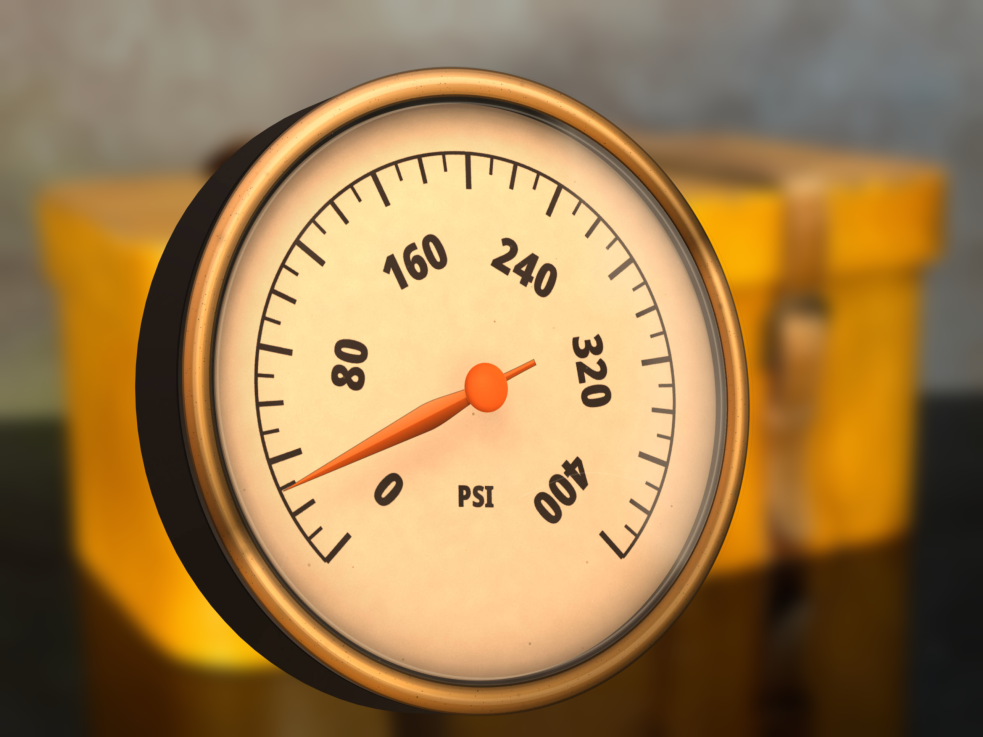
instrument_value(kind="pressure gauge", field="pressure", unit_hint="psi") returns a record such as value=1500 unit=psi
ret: value=30 unit=psi
